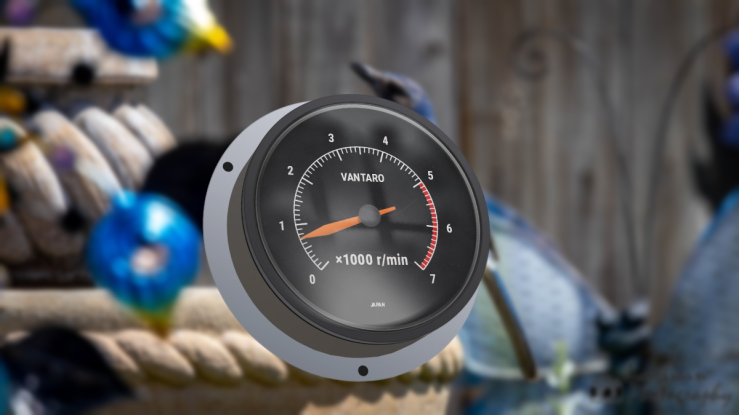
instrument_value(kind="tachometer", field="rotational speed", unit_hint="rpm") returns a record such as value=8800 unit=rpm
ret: value=700 unit=rpm
